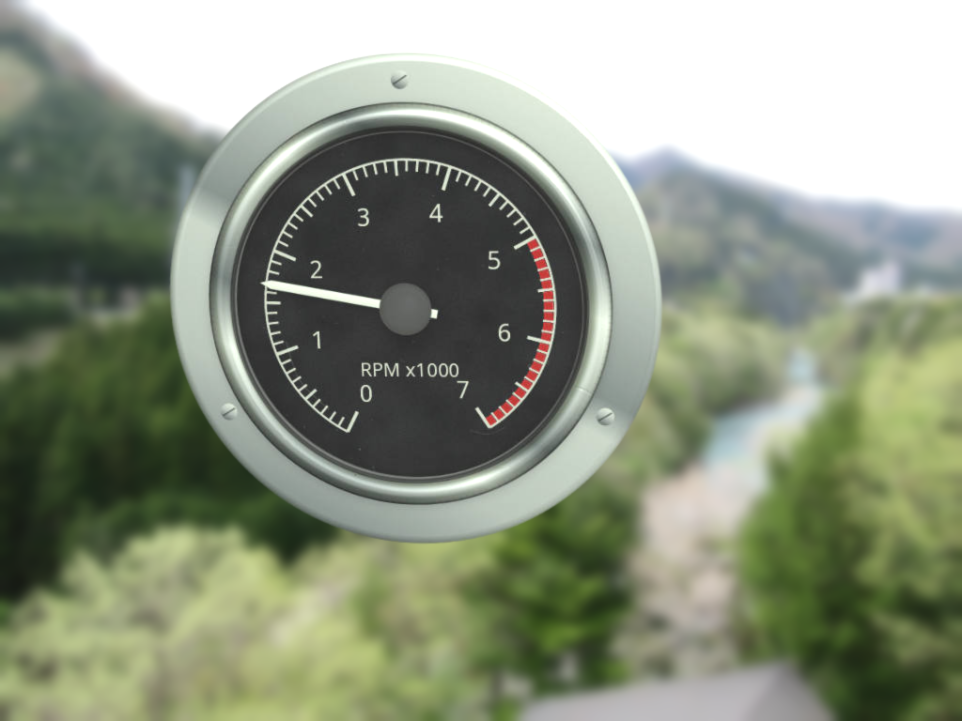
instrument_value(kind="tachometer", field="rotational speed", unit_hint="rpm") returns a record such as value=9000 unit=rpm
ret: value=1700 unit=rpm
